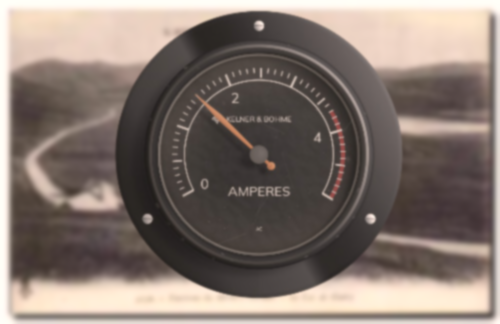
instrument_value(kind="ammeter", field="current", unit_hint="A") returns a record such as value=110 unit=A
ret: value=1.5 unit=A
